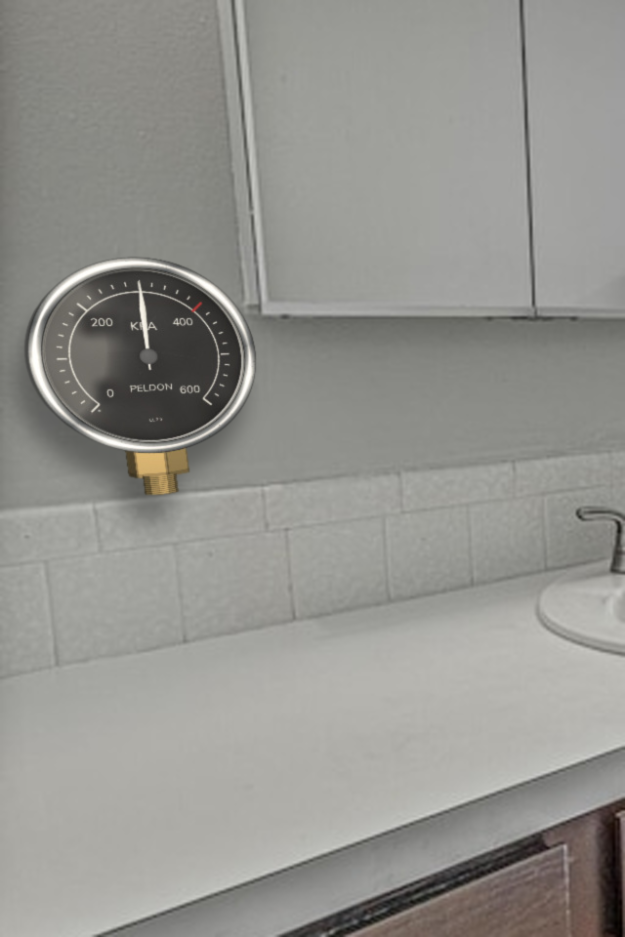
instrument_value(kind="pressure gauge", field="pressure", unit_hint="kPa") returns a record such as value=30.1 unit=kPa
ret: value=300 unit=kPa
